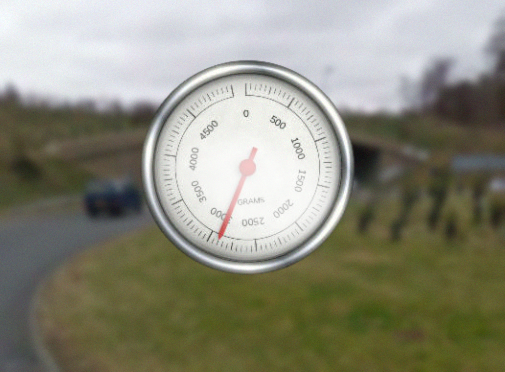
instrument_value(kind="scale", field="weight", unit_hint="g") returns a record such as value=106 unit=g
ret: value=2900 unit=g
